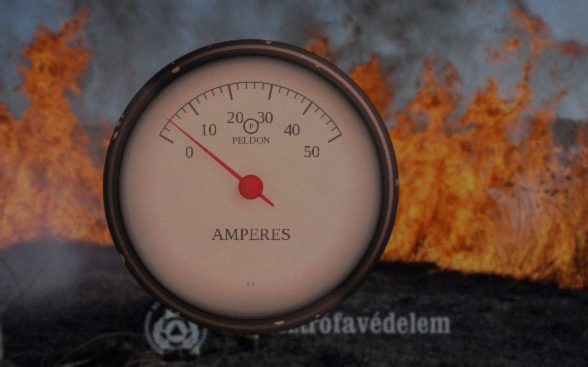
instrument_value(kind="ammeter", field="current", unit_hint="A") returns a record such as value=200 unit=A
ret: value=4 unit=A
